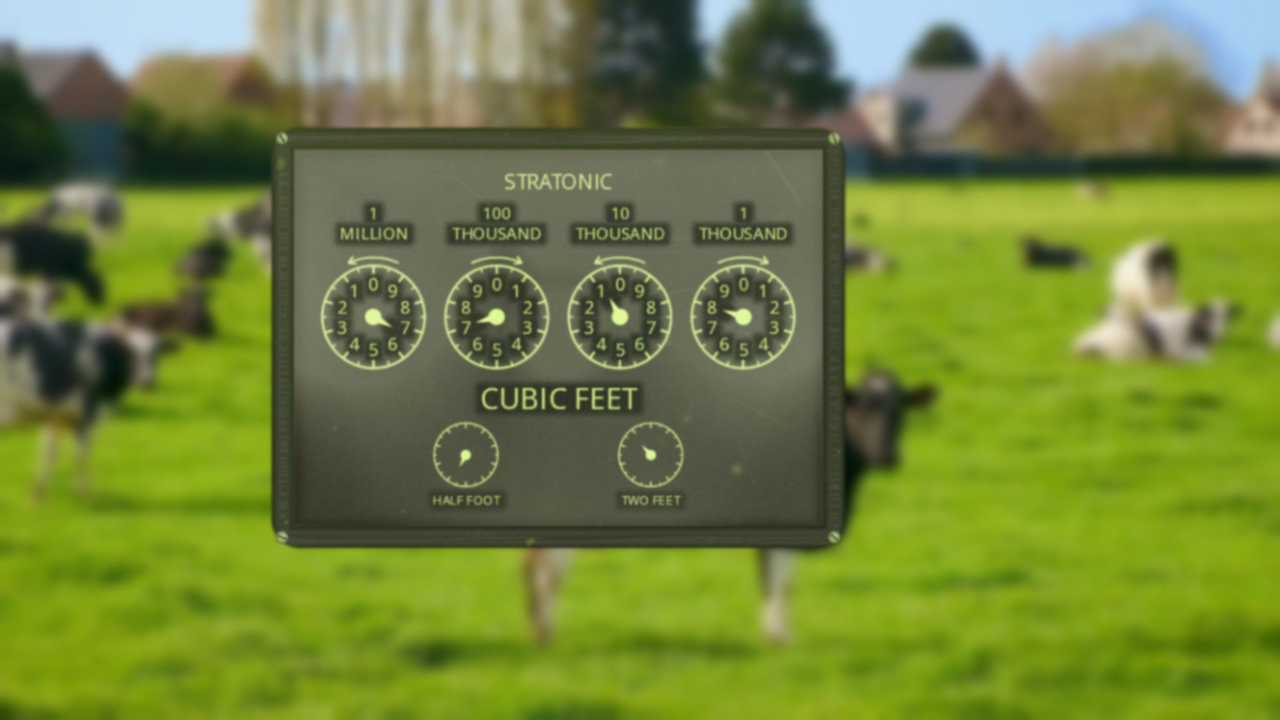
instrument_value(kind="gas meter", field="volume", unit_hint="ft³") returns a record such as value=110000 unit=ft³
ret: value=670800 unit=ft³
